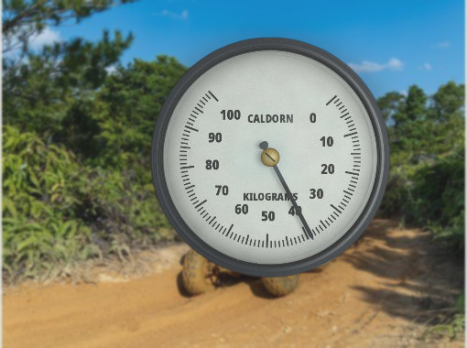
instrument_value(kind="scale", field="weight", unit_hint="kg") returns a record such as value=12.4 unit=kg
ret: value=39 unit=kg
